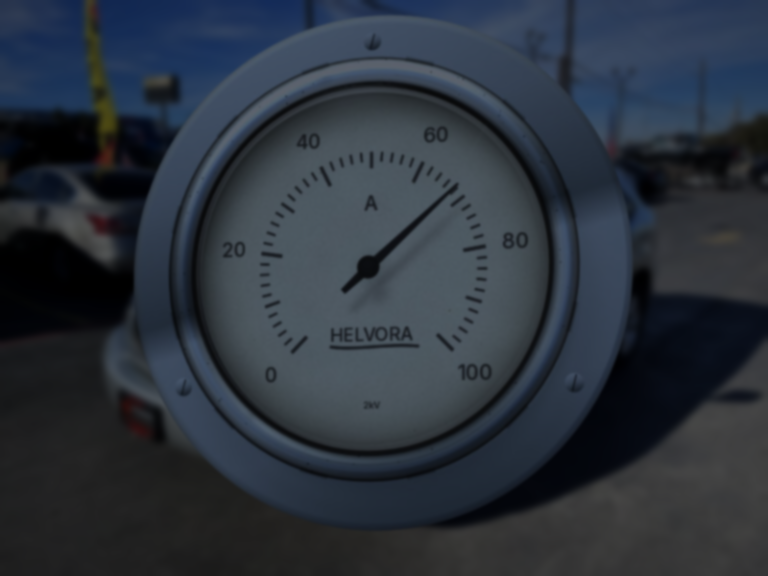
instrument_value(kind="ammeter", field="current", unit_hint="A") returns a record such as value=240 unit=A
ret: value=68 unit=A
